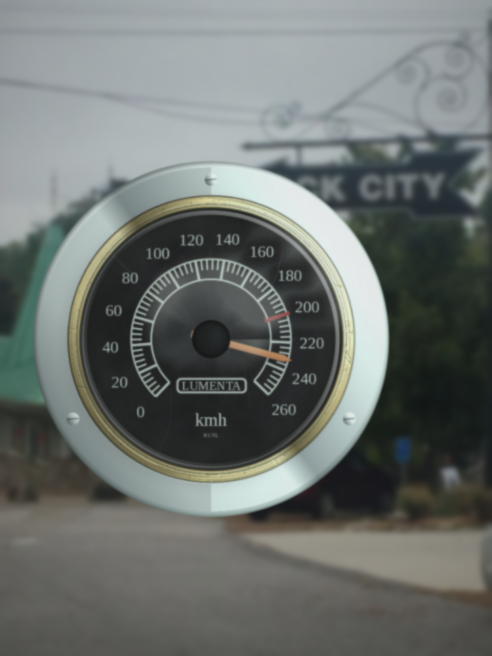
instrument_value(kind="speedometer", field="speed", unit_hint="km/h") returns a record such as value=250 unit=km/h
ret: value=232 unit=km/h
